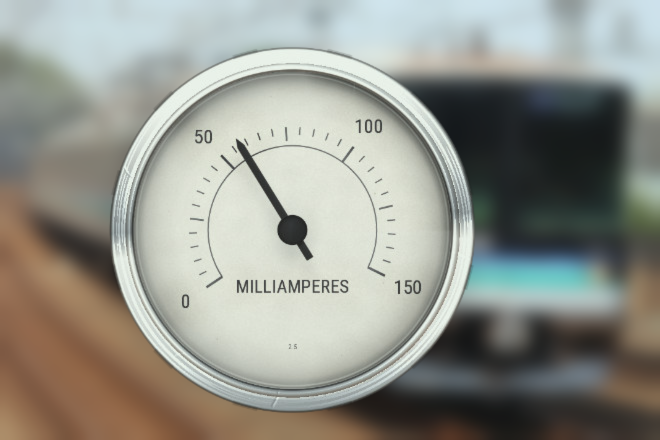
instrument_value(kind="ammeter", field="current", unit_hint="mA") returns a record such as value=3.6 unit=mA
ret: value=57.5 unit=mA
